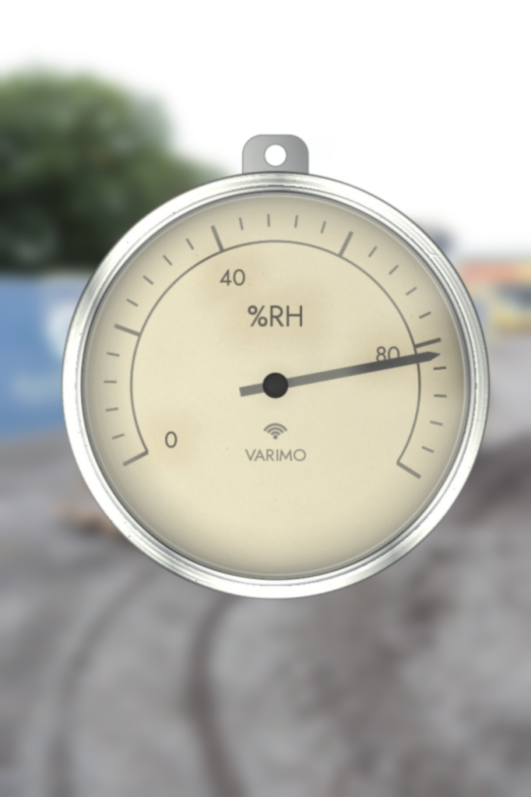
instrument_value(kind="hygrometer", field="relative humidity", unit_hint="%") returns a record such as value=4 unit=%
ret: value=82 unit=%
